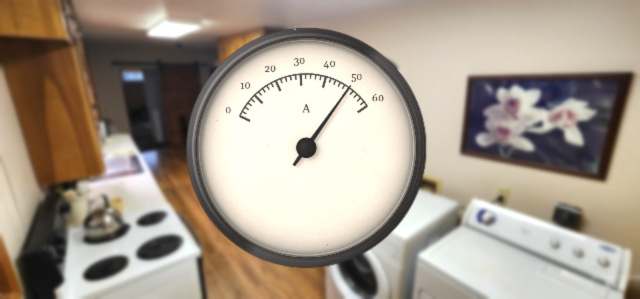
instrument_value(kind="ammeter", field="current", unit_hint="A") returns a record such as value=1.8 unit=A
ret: value=50 unit=A
